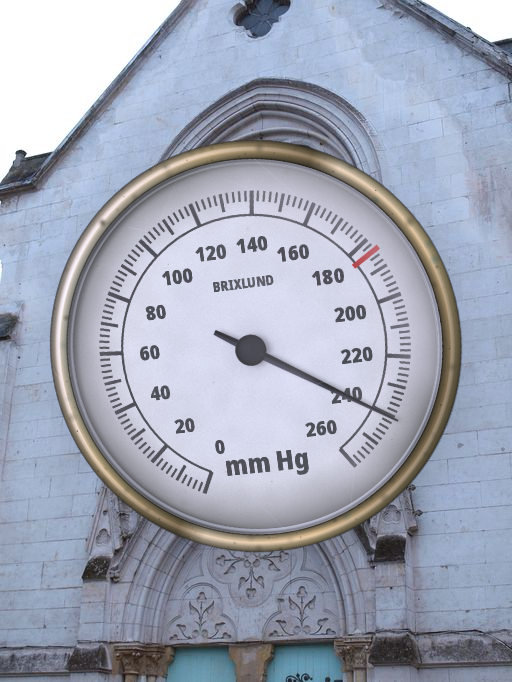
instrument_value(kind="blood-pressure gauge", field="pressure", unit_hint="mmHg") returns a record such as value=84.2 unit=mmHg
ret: value=240 unit=mmHg
